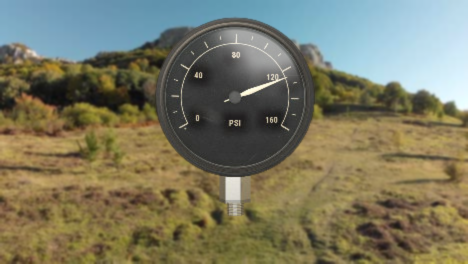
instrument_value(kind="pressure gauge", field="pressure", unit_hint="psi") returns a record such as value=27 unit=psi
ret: value=125 unit=psi
